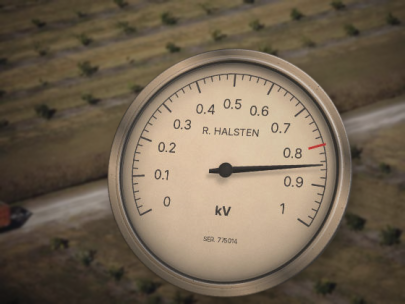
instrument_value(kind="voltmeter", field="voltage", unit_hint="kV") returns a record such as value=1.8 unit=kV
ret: value=0.85 unit=kV
